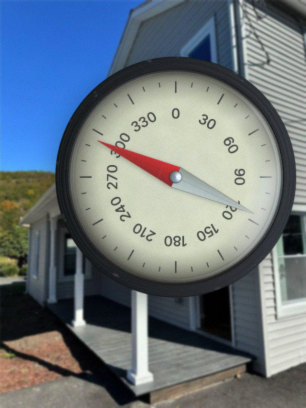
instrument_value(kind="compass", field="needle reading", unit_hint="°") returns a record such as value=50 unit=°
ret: value=295 unit=°
